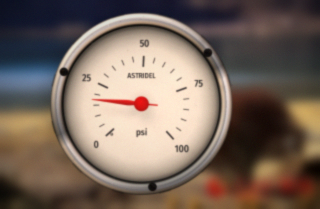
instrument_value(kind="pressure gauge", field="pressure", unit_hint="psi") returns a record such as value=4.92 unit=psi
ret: value=17.5 unit=psi
